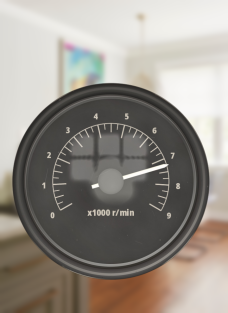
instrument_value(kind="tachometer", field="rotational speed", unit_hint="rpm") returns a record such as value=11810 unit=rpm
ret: value=7250 unit=rpm
